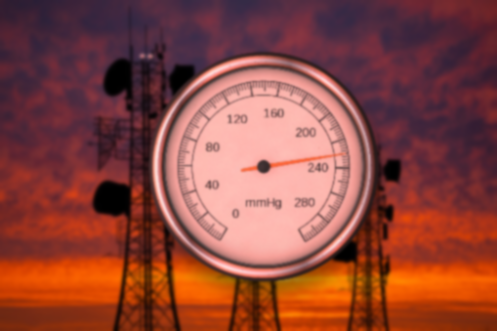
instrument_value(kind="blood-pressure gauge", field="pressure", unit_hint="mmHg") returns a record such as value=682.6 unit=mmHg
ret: value=230 unit=mmHg
